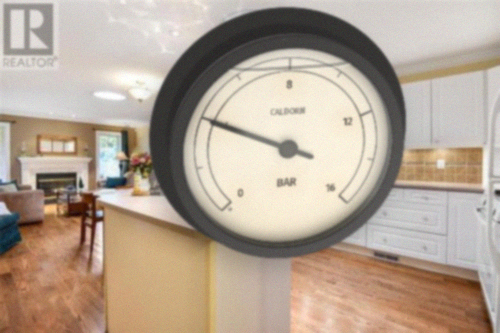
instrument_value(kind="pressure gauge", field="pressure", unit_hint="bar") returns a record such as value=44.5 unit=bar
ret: value=4 unit=bar
